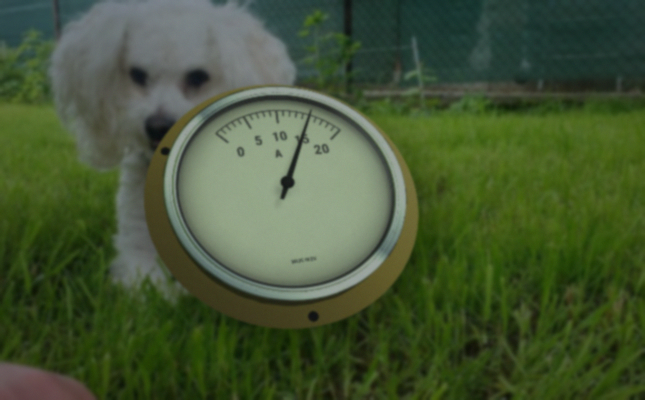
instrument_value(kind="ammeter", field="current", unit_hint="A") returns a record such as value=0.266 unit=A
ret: value=15 unit=A
